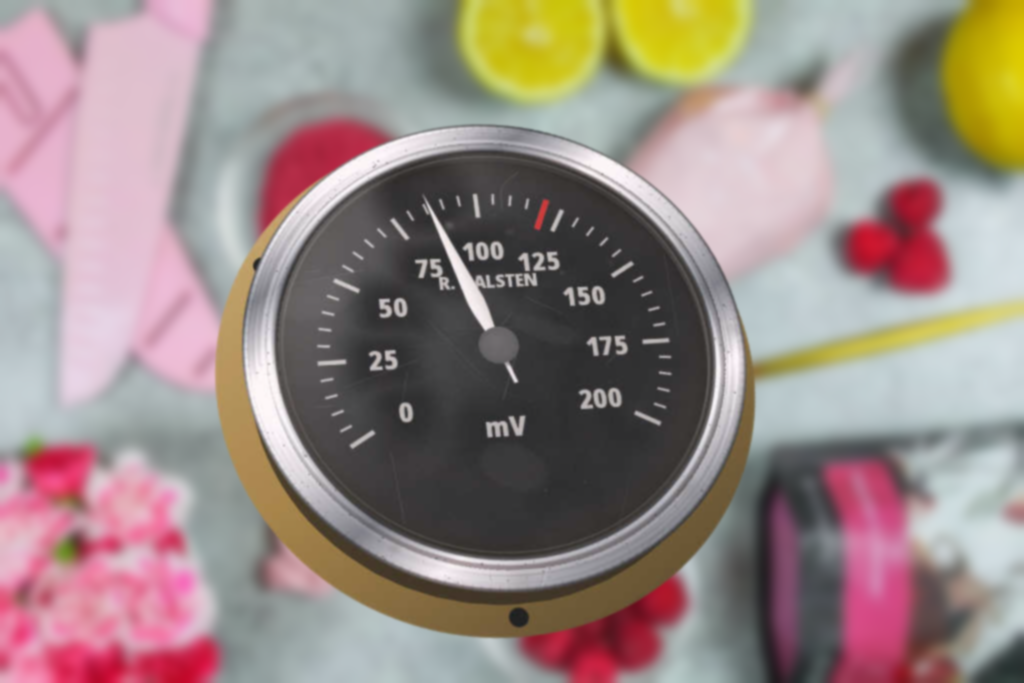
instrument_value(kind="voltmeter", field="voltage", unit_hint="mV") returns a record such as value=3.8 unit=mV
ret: value=85 unit=mV
